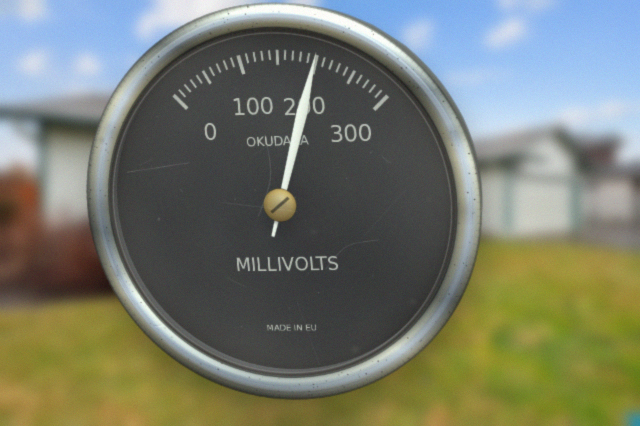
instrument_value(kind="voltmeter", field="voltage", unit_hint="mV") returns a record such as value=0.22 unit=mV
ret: value=200 unit=mV
